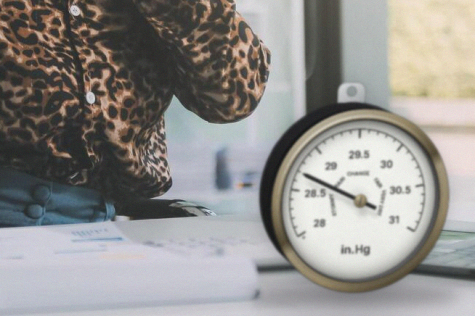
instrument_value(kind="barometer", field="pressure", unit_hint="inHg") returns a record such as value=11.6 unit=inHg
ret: value=28.7 unit=inHg
